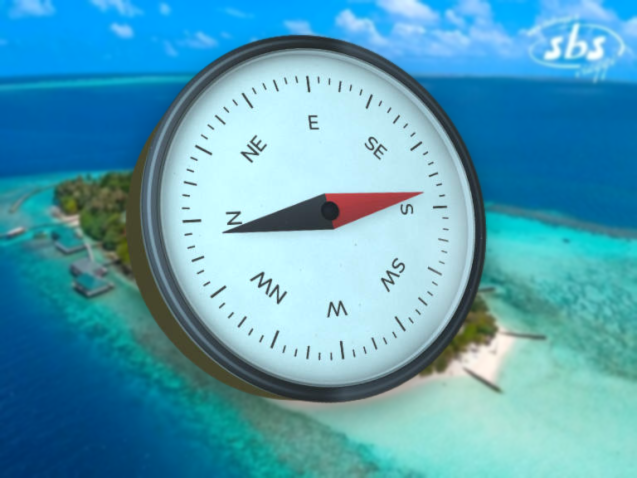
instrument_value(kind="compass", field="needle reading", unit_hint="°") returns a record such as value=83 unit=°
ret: value=172.5 unit=°
